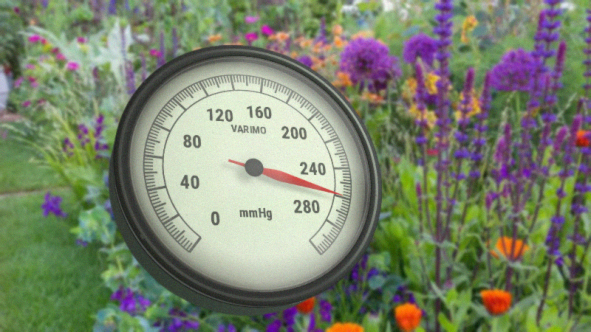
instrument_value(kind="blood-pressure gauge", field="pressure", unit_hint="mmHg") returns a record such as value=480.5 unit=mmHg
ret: value=260 unit=mmHg
